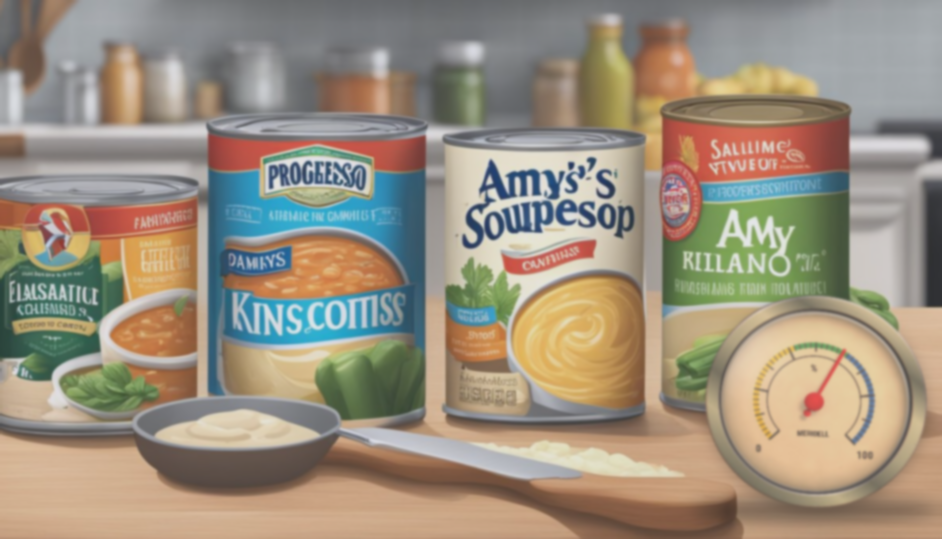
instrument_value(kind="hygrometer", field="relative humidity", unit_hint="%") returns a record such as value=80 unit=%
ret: value=60 unit=%
